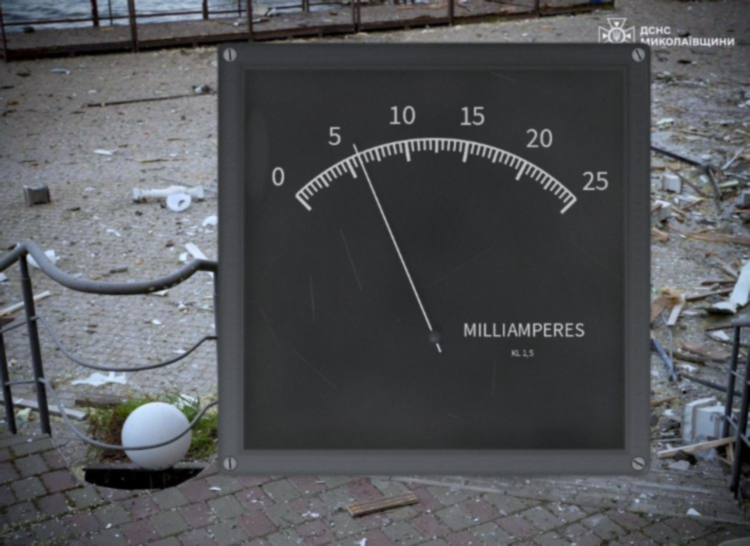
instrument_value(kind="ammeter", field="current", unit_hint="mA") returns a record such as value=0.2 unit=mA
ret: value=6 unit=mA
